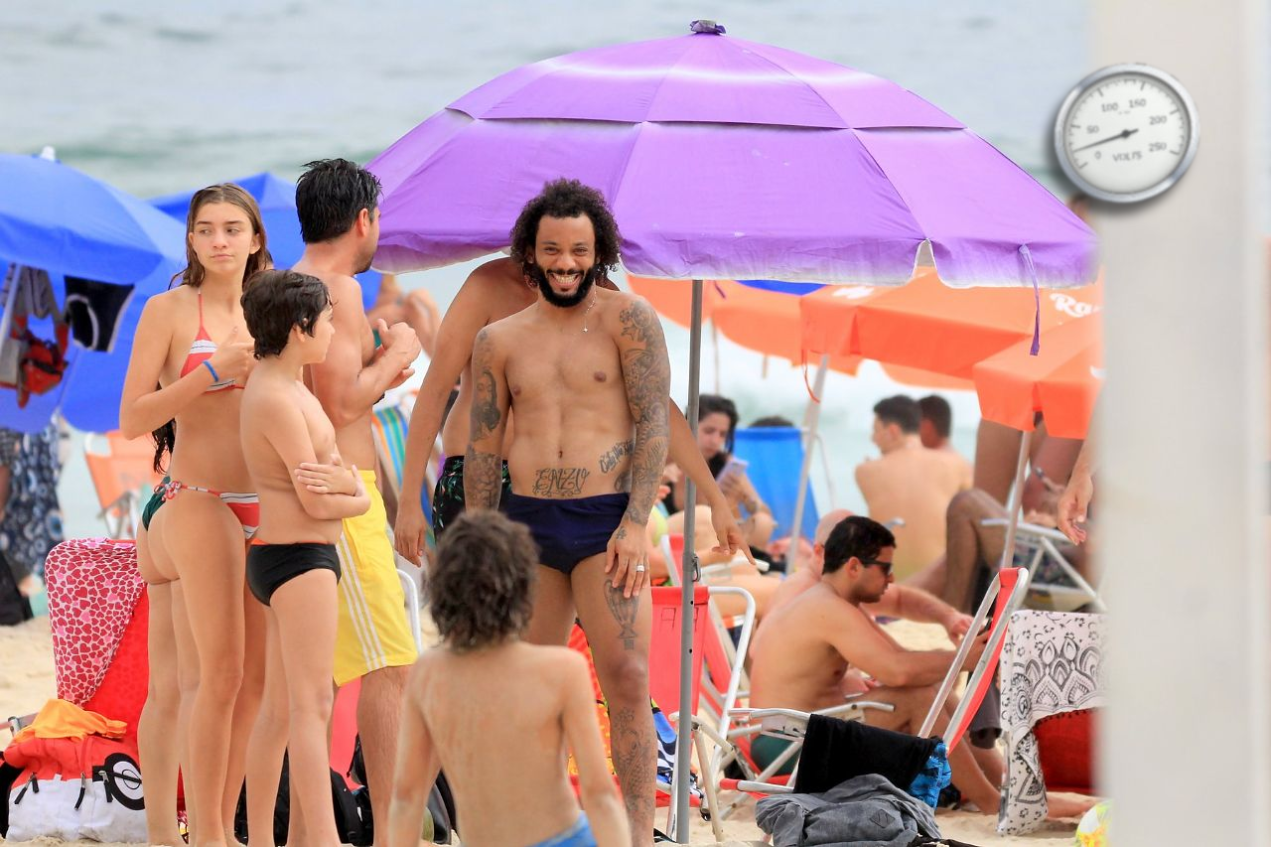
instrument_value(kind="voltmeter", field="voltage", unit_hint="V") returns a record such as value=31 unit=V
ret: value=20 unit=V
